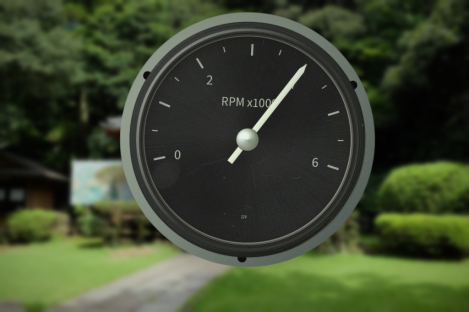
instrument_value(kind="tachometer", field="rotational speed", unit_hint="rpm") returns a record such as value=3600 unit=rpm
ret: value=4000 unit=rpm
